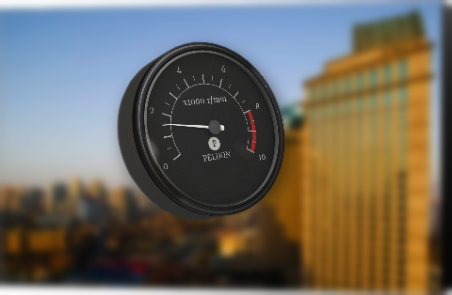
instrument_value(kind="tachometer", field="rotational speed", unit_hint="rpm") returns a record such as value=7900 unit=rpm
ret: value=1500 unit=rpm
